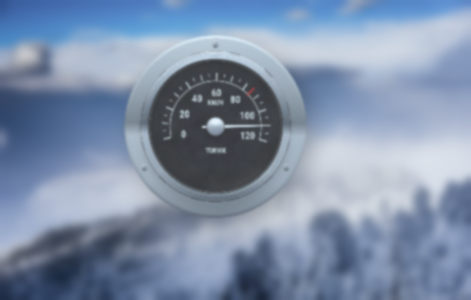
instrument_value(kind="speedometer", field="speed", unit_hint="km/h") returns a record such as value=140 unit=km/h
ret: value=110 unit=km/h
